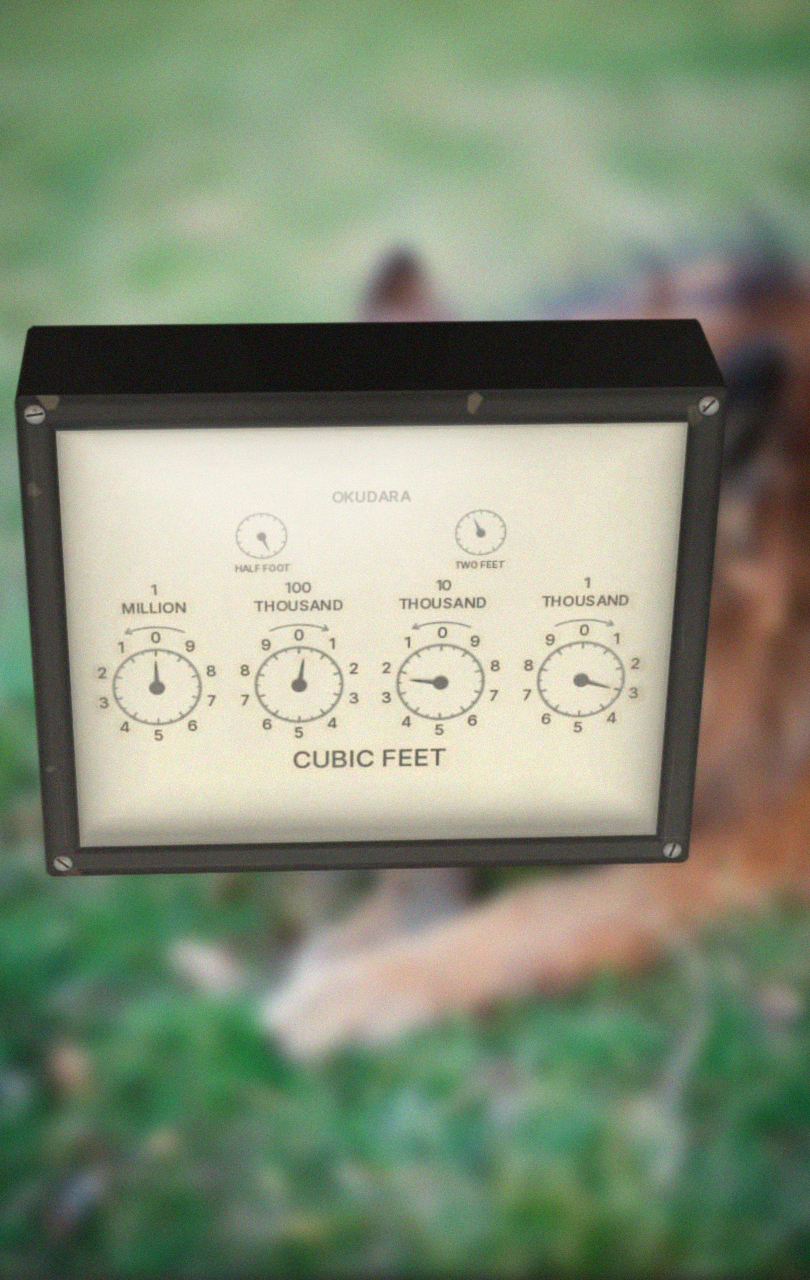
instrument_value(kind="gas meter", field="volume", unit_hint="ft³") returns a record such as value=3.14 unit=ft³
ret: value=2300 unit=ft³
